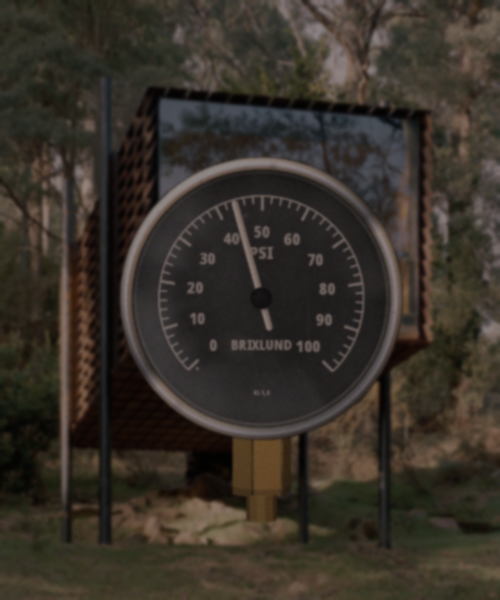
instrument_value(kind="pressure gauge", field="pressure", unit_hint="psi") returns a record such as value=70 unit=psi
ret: value=44 unit=psi
